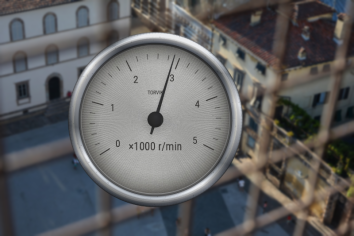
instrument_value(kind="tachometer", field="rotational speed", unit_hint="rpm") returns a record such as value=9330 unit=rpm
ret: value=2900 unit=rpm
